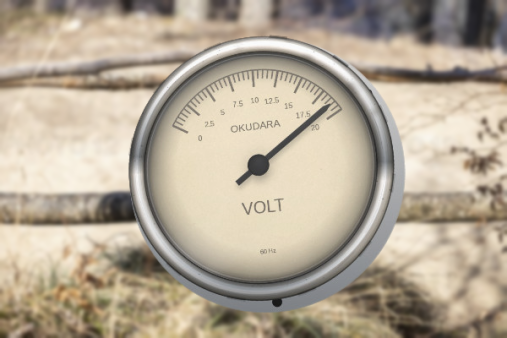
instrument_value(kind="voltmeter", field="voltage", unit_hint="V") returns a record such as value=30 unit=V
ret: value=19 unit=V
